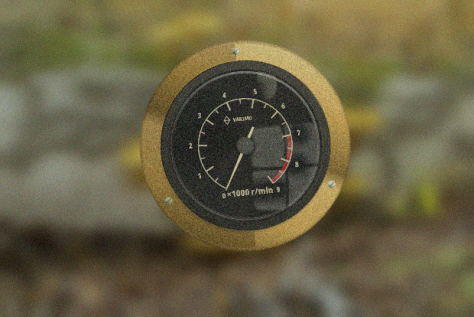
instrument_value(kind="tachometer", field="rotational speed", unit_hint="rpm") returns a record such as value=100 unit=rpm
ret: value=0 unit=rpm
